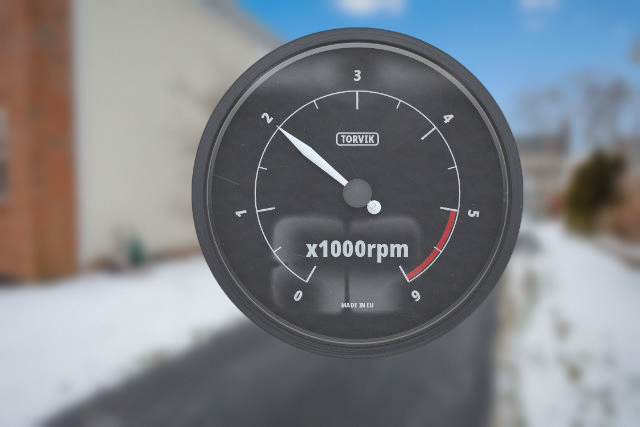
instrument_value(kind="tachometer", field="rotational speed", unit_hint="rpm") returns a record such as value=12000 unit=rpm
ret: value=2000 unit=rpm
